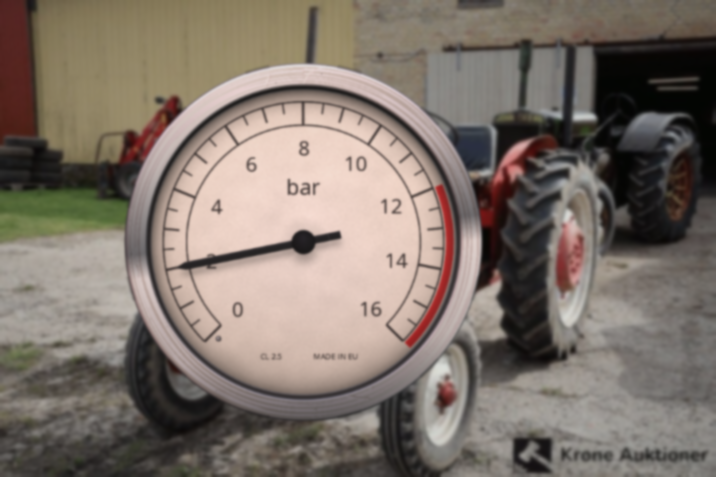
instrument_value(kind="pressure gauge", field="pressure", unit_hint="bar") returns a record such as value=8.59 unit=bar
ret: value=2 unit=bar
